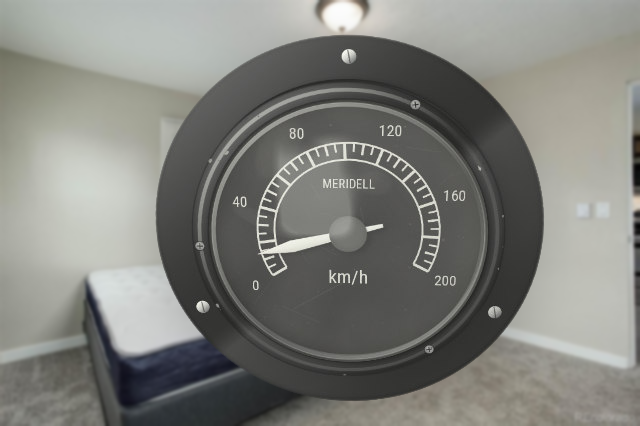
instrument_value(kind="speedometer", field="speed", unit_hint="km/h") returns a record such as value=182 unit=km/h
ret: value=15 unit=km/h
